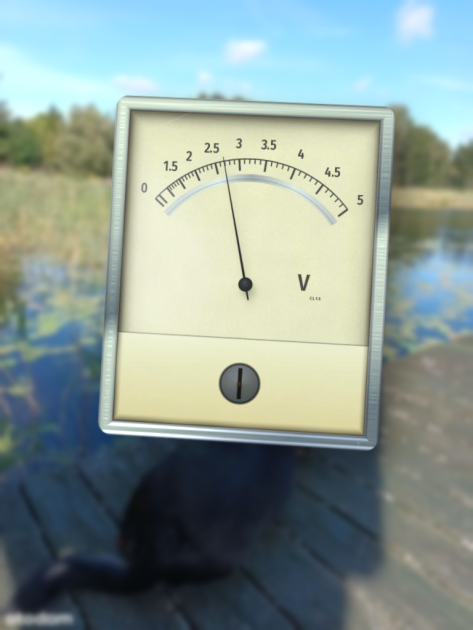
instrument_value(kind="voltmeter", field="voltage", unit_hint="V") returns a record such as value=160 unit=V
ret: value=2.7 unit=V
